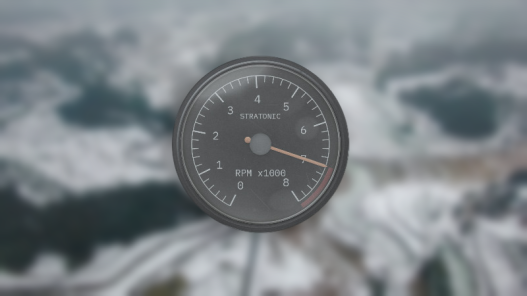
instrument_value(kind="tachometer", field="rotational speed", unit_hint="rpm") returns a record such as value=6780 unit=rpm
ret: value=7000 unit=rpm
